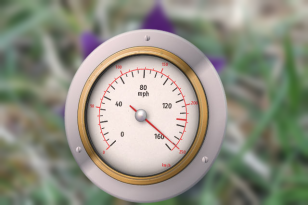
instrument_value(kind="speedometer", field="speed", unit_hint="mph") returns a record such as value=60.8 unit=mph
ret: value=155 unit=mph
